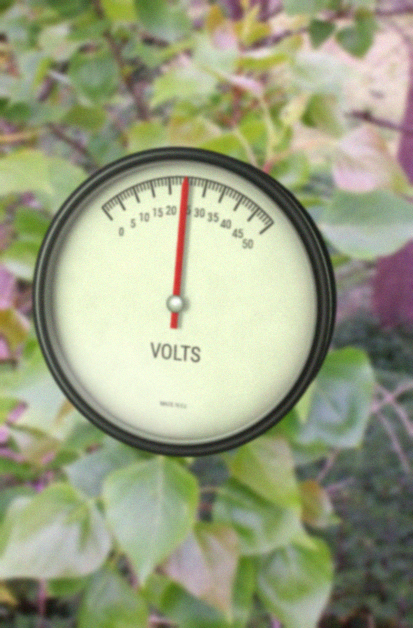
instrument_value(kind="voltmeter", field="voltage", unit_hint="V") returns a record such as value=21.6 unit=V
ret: value=25 unit=V
